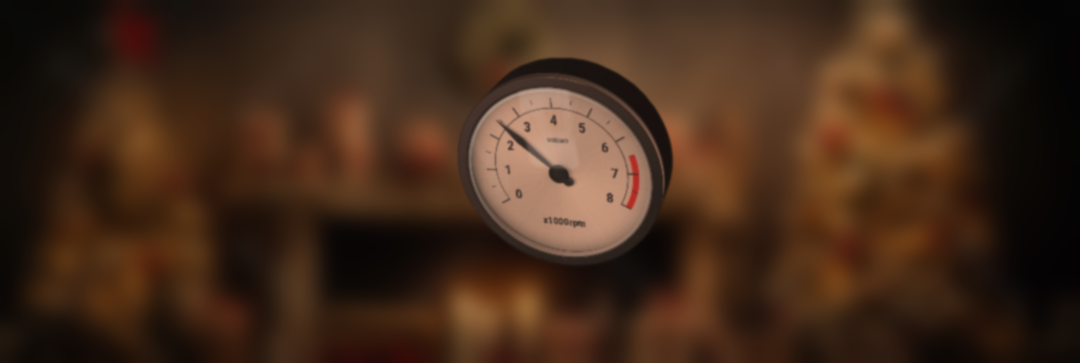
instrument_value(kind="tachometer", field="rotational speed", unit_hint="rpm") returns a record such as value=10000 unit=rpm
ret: value=2500 unit=rpm
